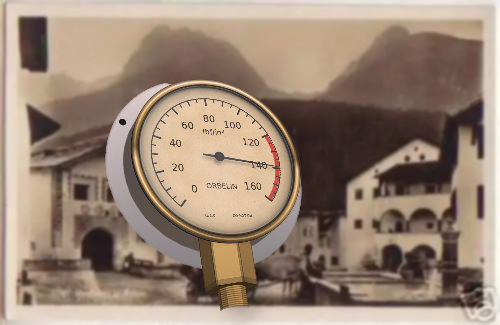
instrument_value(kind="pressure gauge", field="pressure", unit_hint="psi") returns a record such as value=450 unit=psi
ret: value=140 unit=psi
